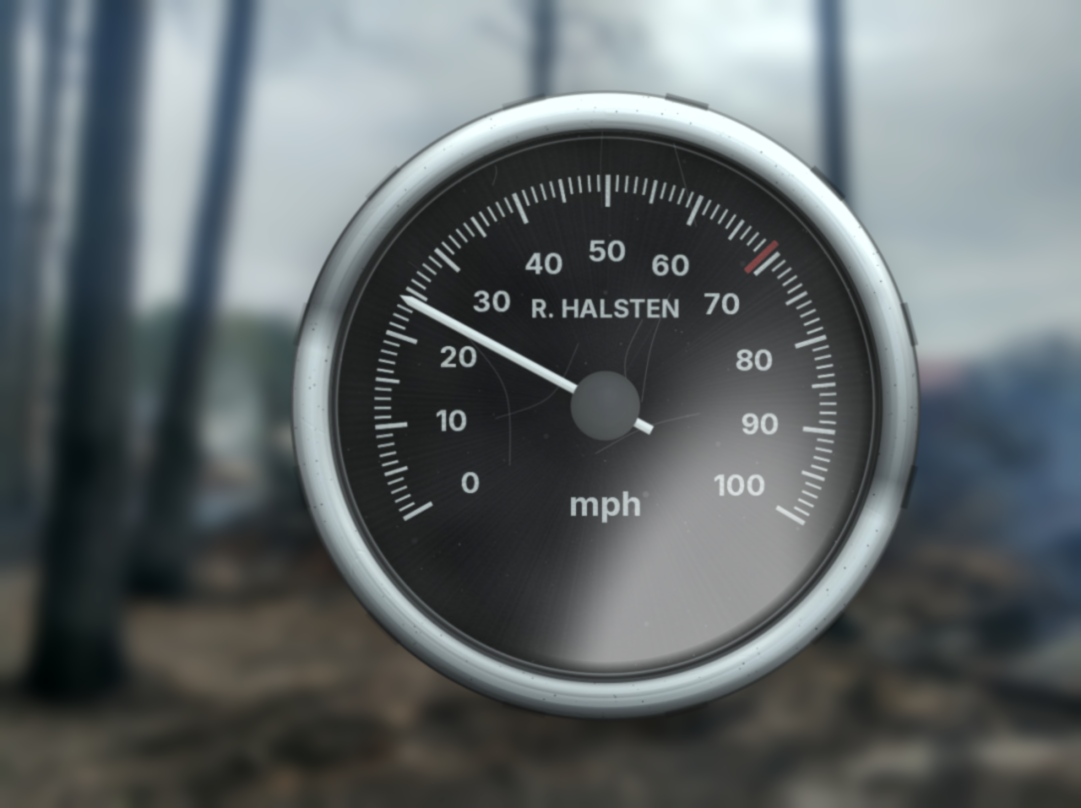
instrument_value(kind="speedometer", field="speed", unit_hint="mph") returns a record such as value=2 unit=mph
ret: value=24 unit=mph
